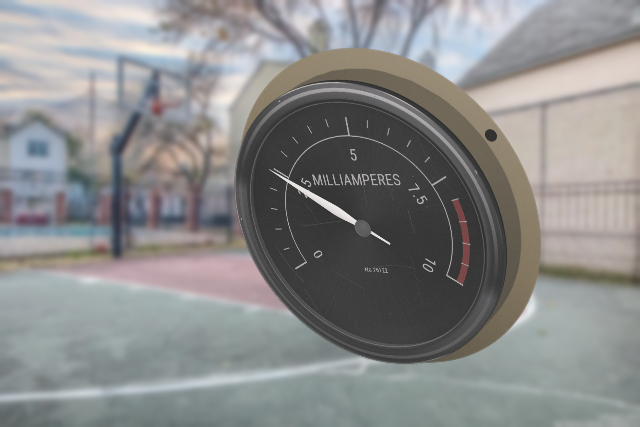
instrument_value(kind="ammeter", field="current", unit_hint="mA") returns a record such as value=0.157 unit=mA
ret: value=2.5 unit=mA
